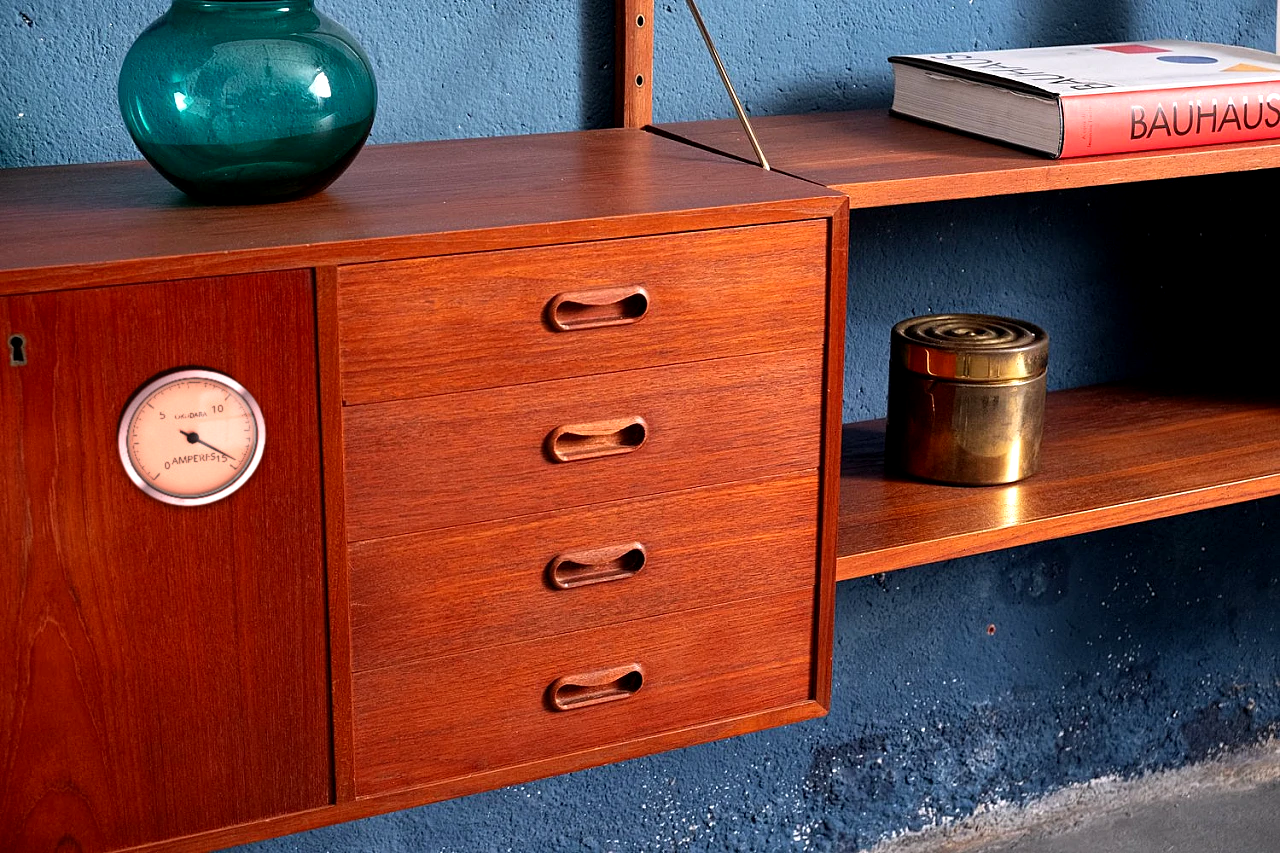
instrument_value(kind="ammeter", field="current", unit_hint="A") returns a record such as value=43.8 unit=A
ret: value=14.5 unit=A
